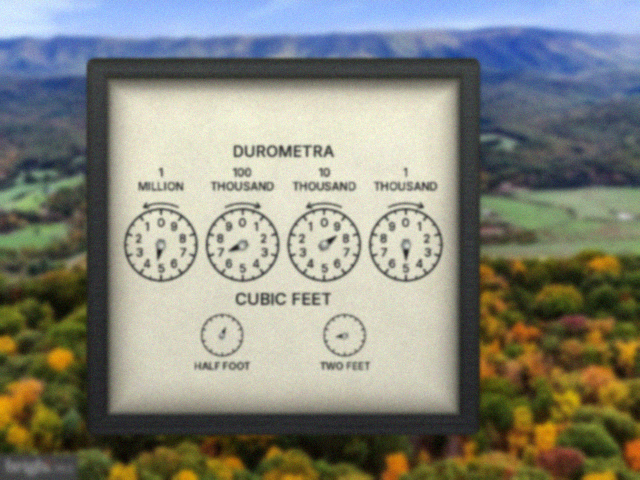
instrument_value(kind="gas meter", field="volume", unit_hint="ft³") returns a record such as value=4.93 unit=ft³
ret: value=468500 unit=ft³
